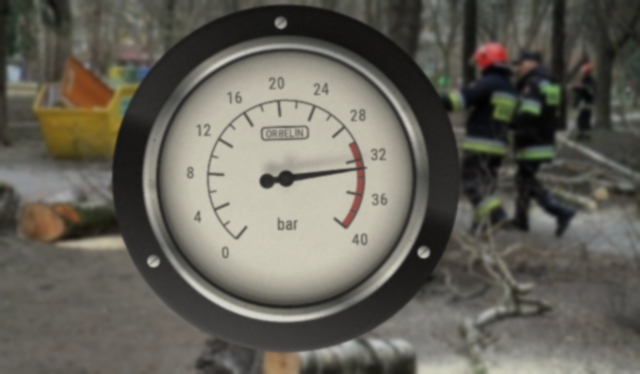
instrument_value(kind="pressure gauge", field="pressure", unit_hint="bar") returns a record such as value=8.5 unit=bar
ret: value=33 unit=bar
